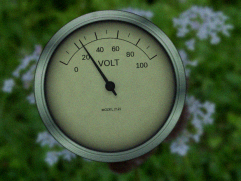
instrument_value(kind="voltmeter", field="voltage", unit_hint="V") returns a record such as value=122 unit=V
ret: value=25 unit=V
